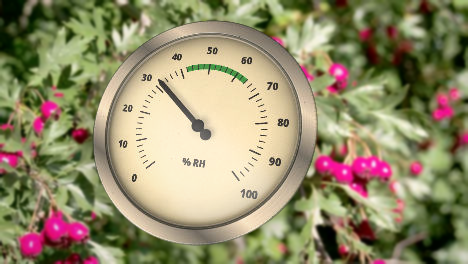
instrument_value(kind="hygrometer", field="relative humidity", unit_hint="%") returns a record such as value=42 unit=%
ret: value=32 unit=%
